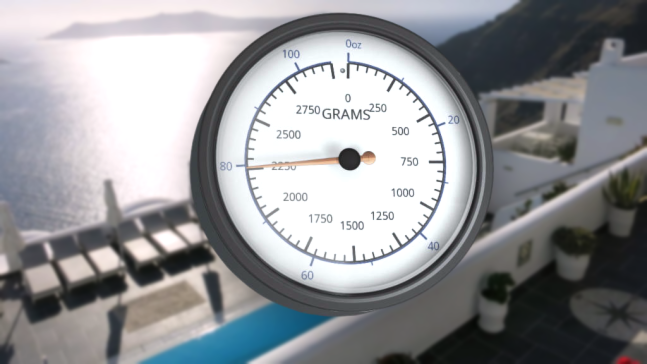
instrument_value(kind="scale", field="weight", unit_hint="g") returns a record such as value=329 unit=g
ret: value=2250 unit=g
